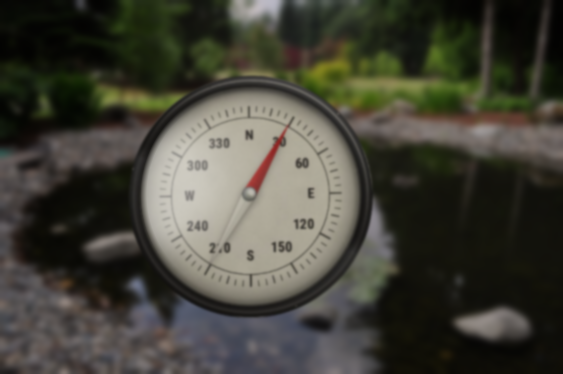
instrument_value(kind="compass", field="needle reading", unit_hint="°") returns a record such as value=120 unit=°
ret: value=30 unit=°
